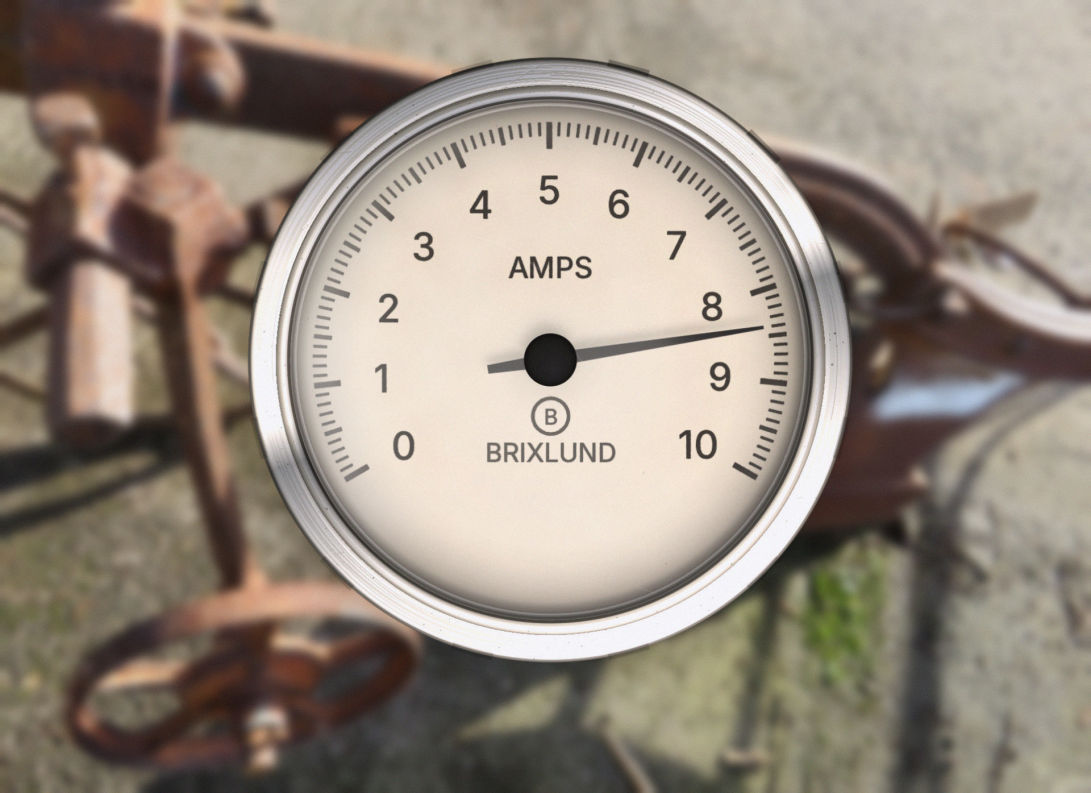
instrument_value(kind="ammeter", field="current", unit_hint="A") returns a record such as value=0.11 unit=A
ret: value=8.4 unit=A
